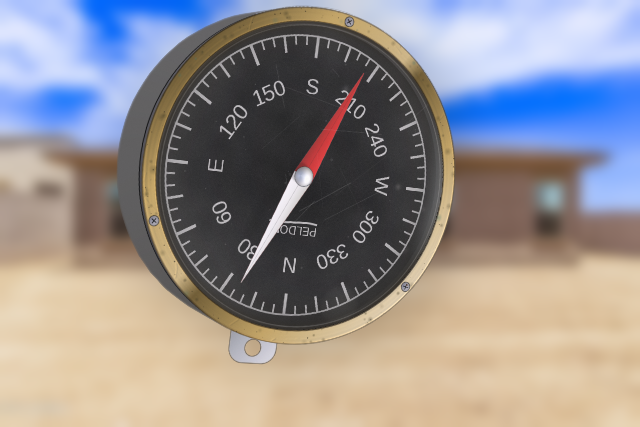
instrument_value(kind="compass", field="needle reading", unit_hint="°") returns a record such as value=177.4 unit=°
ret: value=205 unit=°
